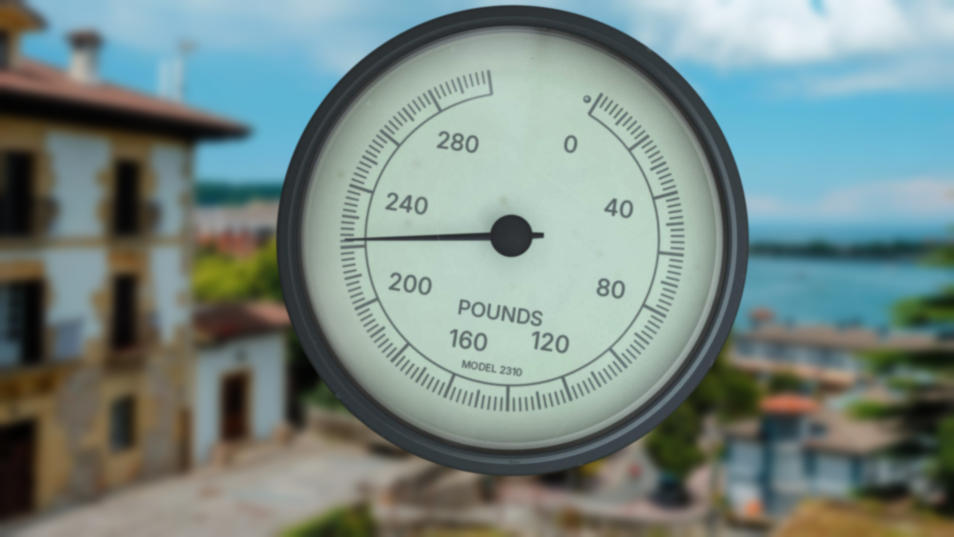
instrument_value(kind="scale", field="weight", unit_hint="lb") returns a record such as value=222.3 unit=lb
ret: value=222 unit=lb
